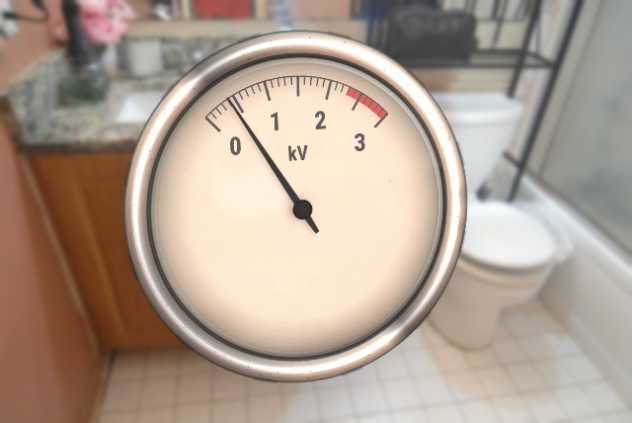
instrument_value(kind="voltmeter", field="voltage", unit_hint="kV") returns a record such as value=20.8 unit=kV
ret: value=0.4 unit=kV
